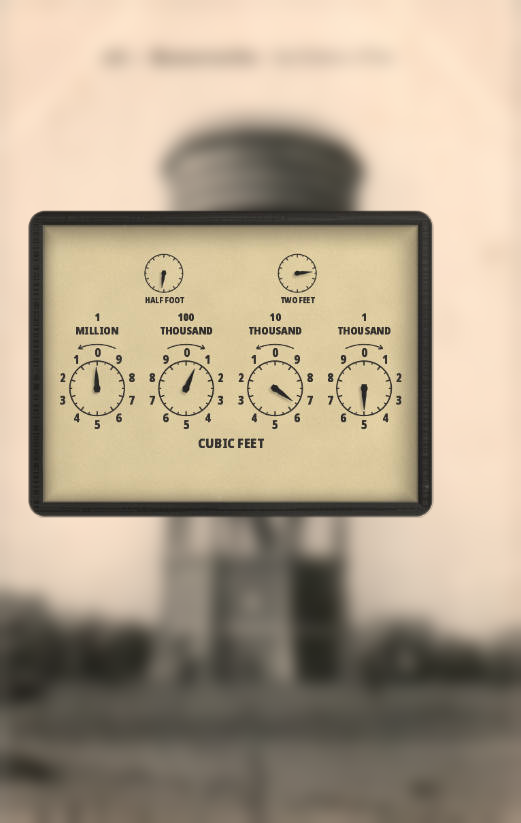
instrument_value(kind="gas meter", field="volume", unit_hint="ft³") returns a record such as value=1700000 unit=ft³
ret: value=6500 unit=ft³
